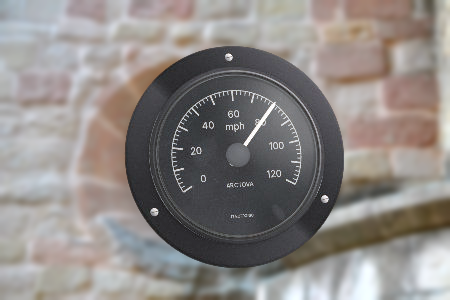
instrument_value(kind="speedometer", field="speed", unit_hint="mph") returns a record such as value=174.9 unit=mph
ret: value=80 unit=mph
